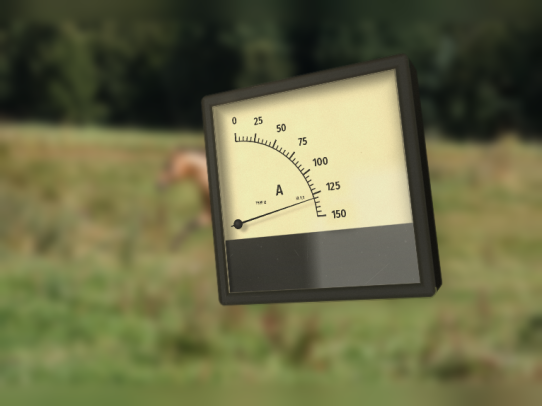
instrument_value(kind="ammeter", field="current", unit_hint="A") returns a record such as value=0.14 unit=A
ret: value=130 unit=A
